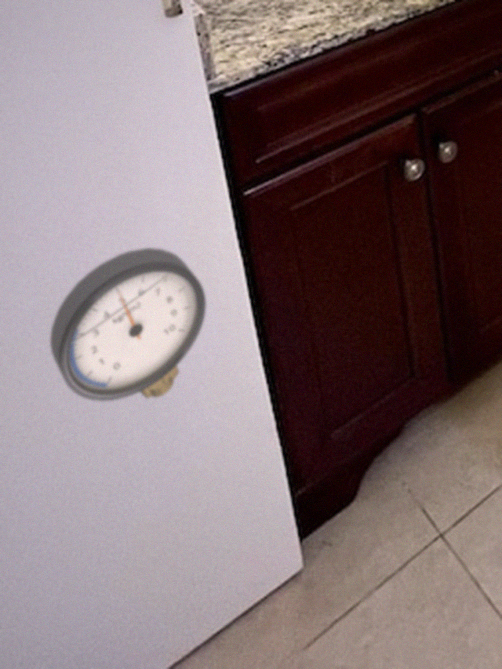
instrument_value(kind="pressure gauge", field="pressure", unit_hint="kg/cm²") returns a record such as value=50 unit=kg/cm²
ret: value=5 unit=kg/cm²
